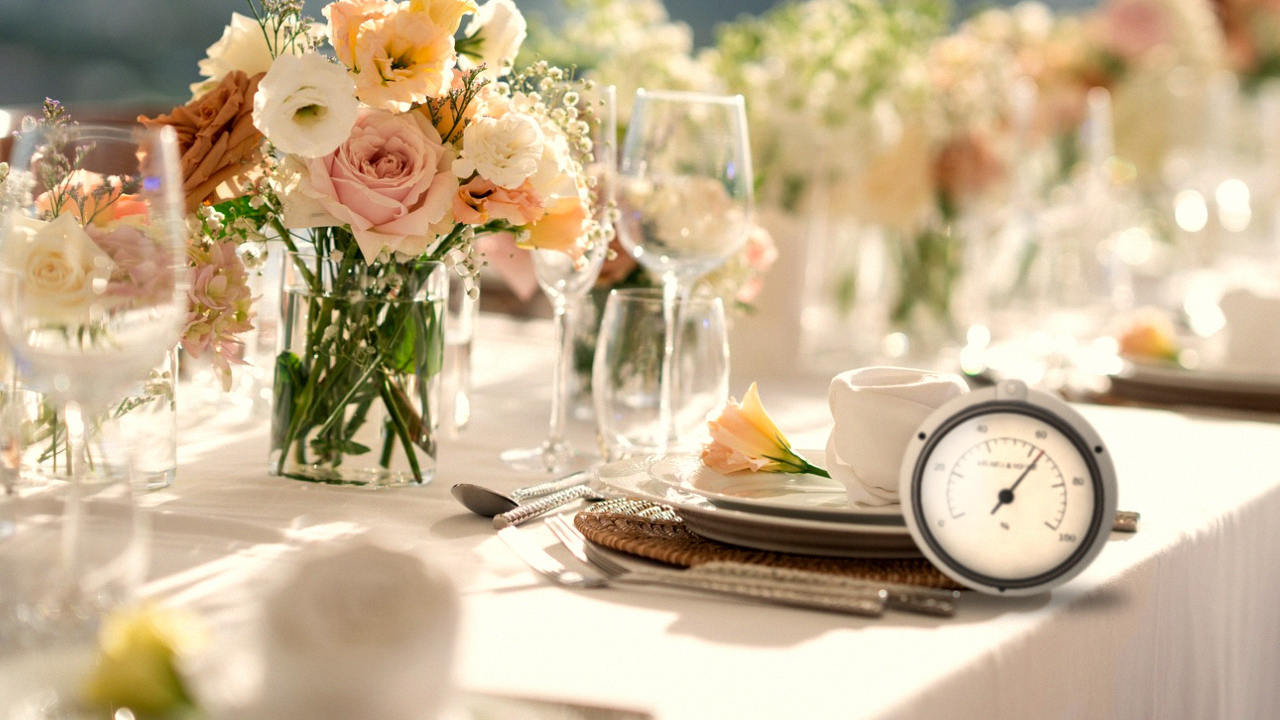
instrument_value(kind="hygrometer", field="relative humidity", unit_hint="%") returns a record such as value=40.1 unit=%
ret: value=64 unit=%
